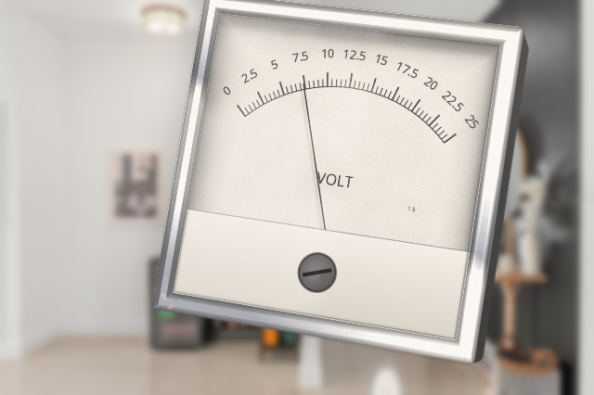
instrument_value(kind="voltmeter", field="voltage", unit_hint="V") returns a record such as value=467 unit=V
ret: value=7.5 unit=V
